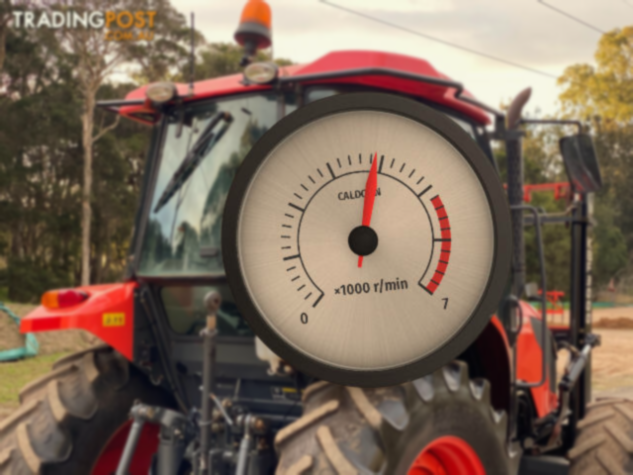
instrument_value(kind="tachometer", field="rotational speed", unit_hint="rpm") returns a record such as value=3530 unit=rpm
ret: value=3900 unit=rpm
